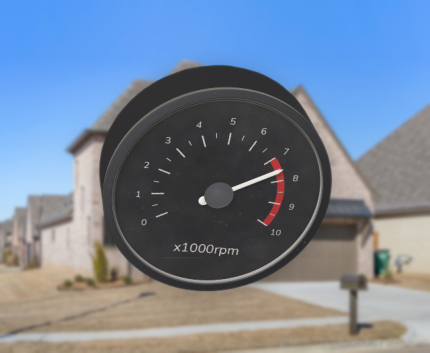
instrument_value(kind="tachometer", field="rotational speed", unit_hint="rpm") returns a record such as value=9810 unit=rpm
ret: value=7500 unit=rpm
